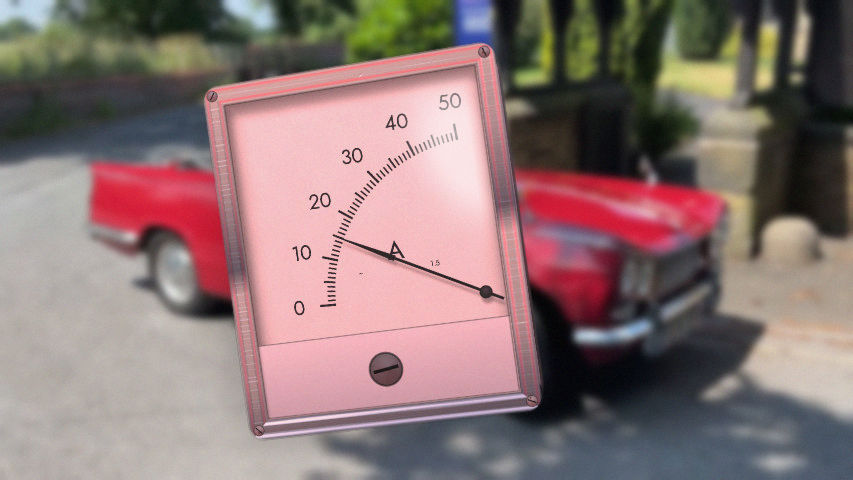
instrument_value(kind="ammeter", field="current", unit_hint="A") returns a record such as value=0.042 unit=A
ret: value=15 unit=A
